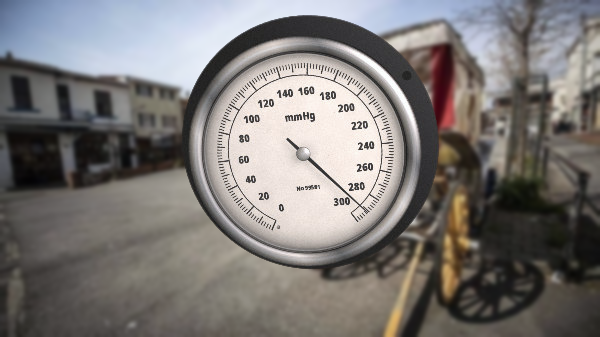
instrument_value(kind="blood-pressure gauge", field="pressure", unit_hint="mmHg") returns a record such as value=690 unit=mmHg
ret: value=290 unit=mmHg
